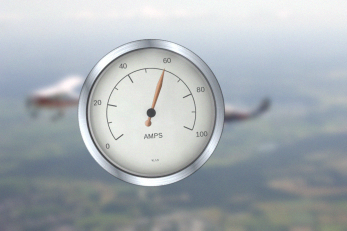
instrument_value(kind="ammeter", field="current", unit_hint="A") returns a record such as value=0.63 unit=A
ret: value=60 unit=A
